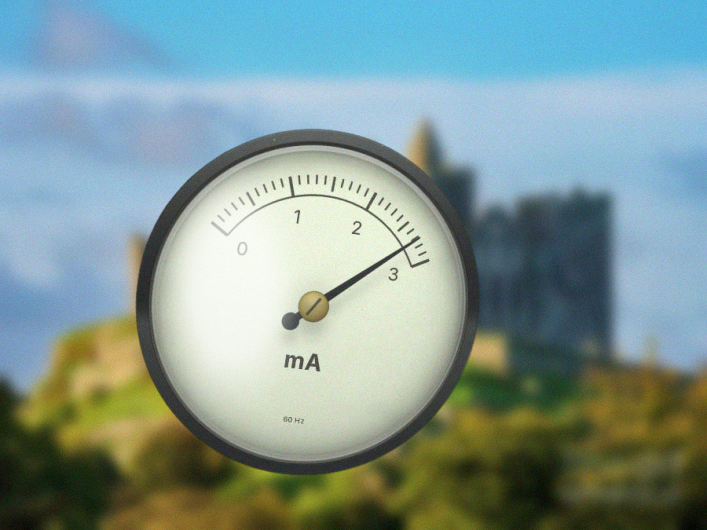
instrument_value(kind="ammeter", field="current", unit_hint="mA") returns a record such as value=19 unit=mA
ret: value=2.7 unit=mA
